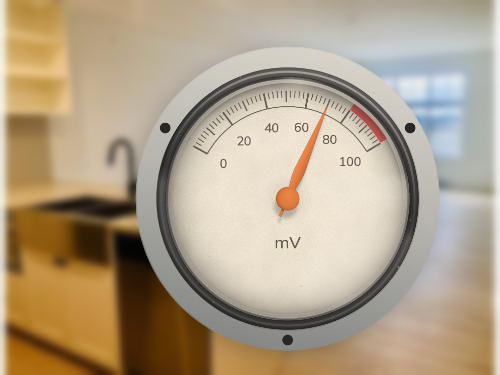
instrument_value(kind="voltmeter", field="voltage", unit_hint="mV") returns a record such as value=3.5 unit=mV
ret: value=70 unit=mV
